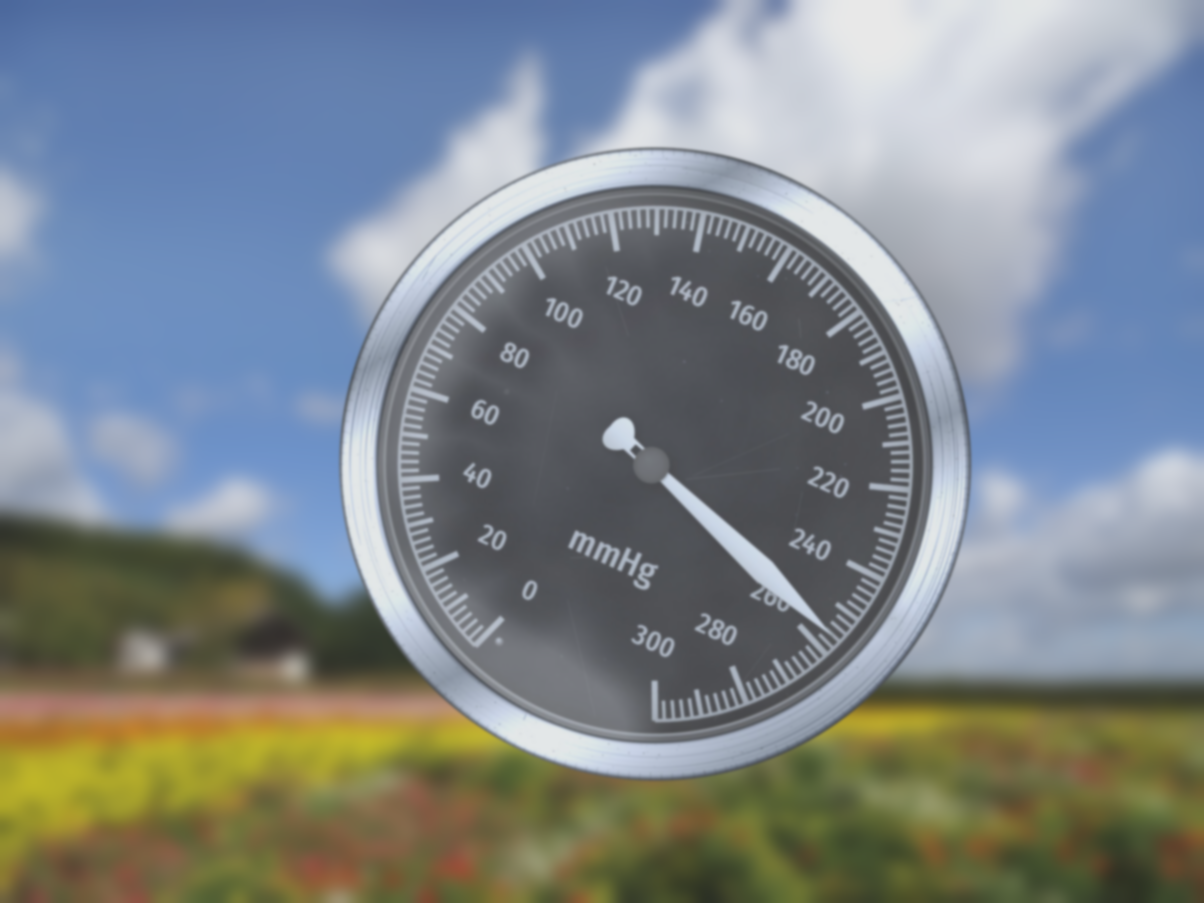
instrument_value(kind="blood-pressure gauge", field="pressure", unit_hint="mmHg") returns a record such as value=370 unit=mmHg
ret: value=256 unit=mmHg
